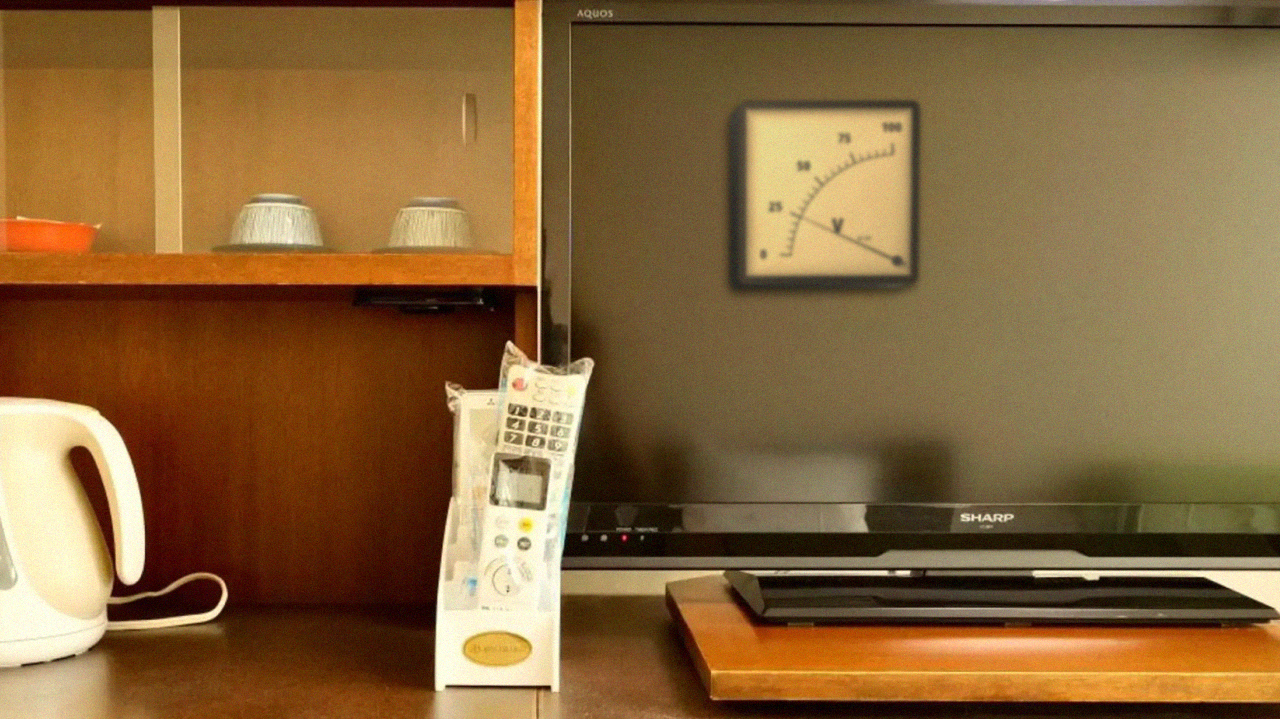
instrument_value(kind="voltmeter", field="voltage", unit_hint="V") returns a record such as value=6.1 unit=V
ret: value=25 unit=V
